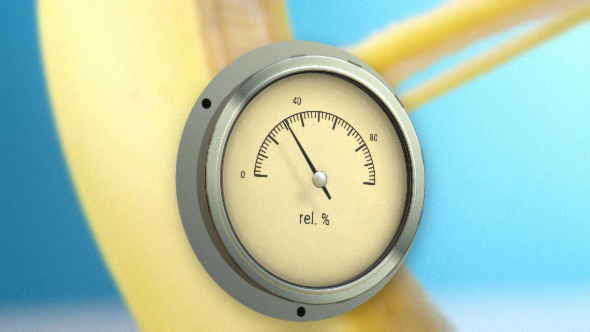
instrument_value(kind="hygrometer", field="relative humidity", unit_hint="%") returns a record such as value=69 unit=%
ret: value=30 unit=%
